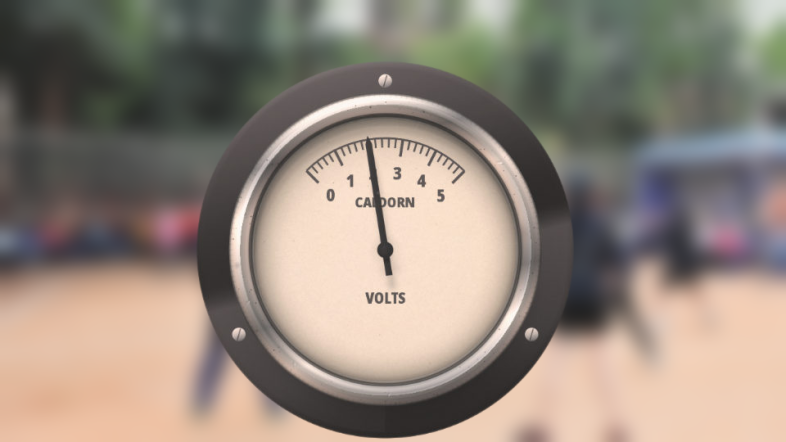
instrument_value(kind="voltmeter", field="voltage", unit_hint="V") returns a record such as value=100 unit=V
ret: value=2 unit=V
